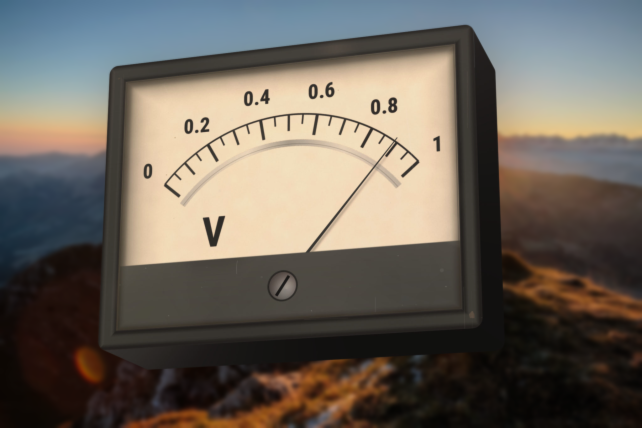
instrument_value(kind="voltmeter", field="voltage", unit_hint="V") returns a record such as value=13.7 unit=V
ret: value=0.9 unit=V
